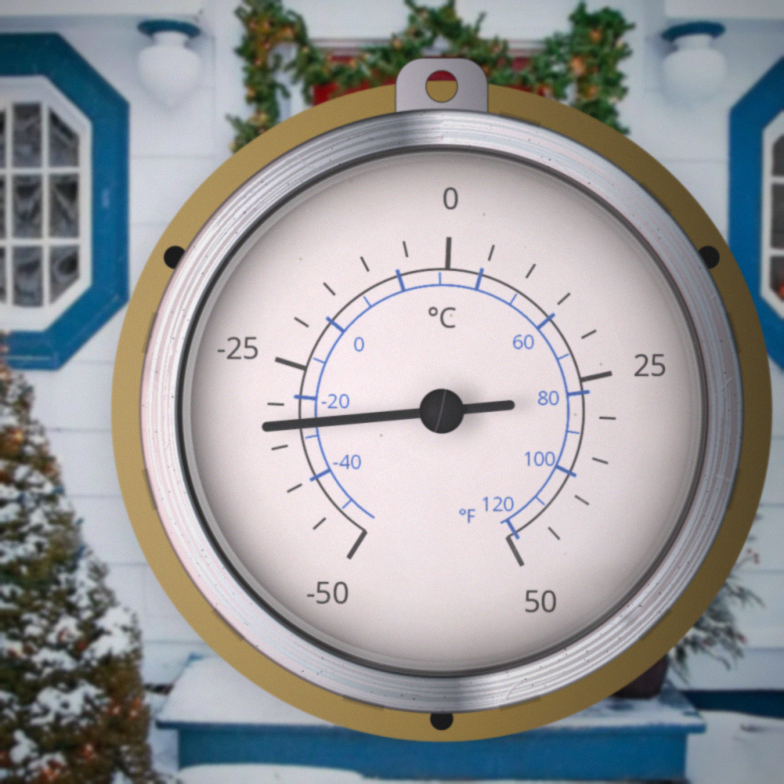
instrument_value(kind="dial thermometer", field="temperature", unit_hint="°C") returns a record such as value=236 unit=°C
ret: value=-32.5 unit=°C
